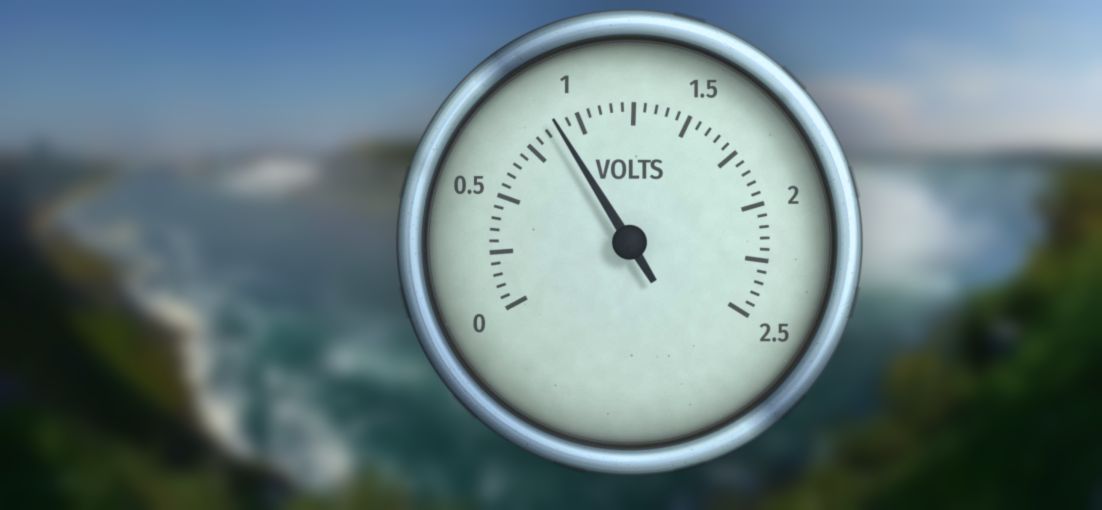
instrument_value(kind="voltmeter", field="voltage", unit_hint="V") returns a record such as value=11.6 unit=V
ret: value=0.9 unit=V
